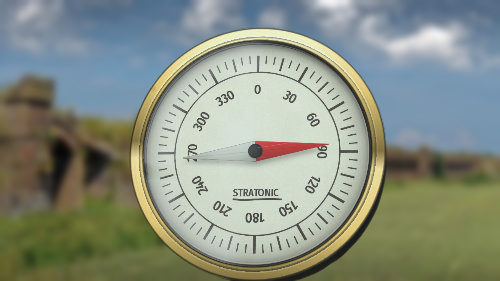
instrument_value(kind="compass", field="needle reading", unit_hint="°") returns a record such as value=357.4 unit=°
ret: value=85 unit=°
